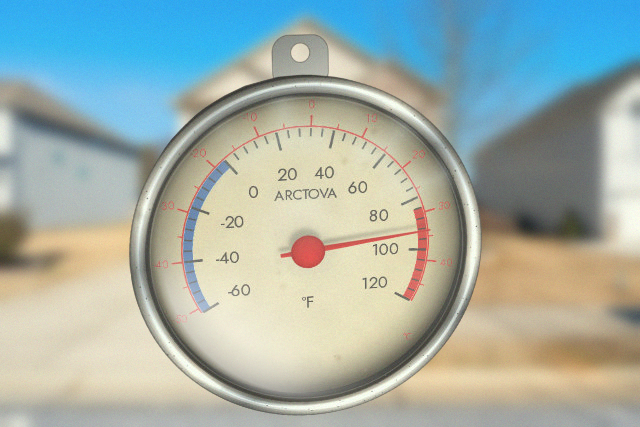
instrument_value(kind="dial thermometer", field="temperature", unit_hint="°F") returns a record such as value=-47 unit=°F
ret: value=92 unit=°F
